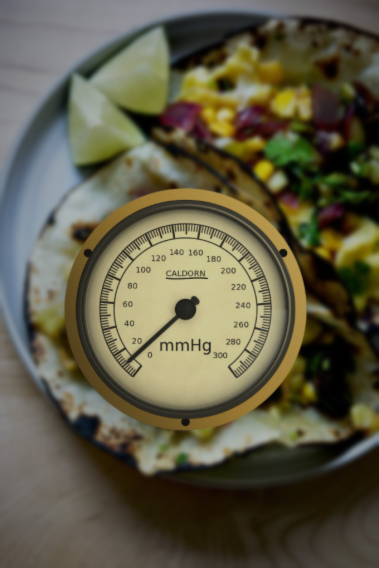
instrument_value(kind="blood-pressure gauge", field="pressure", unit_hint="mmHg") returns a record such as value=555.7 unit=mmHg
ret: value=10 unit=mmHg
